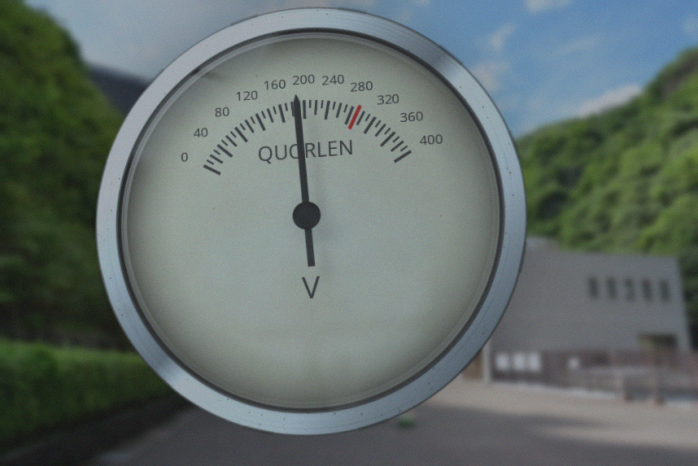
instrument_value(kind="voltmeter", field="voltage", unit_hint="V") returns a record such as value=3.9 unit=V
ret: value=190 unit=V
